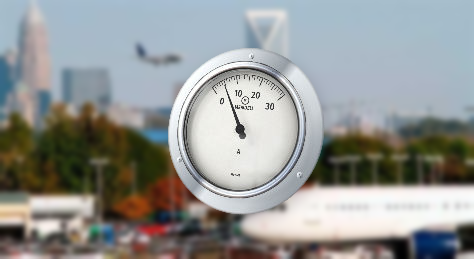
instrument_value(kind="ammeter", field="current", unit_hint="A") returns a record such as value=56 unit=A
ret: value=5 unit=A
